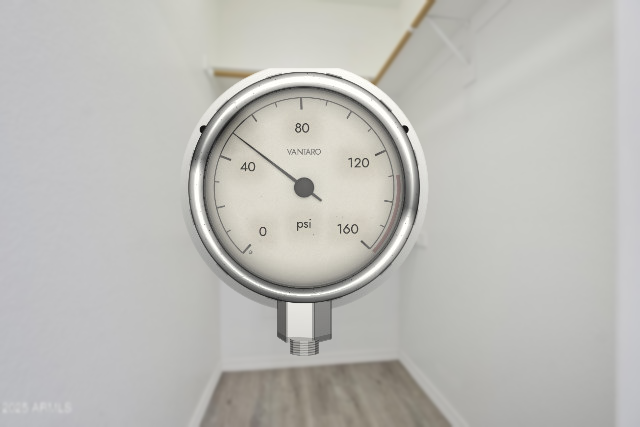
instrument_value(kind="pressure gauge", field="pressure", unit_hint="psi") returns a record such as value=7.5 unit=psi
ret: value=50 unit=psi
